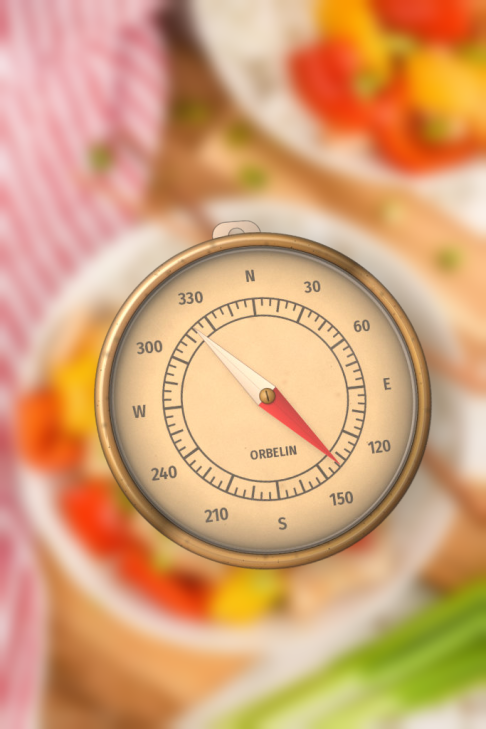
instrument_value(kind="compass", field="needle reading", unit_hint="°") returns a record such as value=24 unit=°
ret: value=140 unit=°
